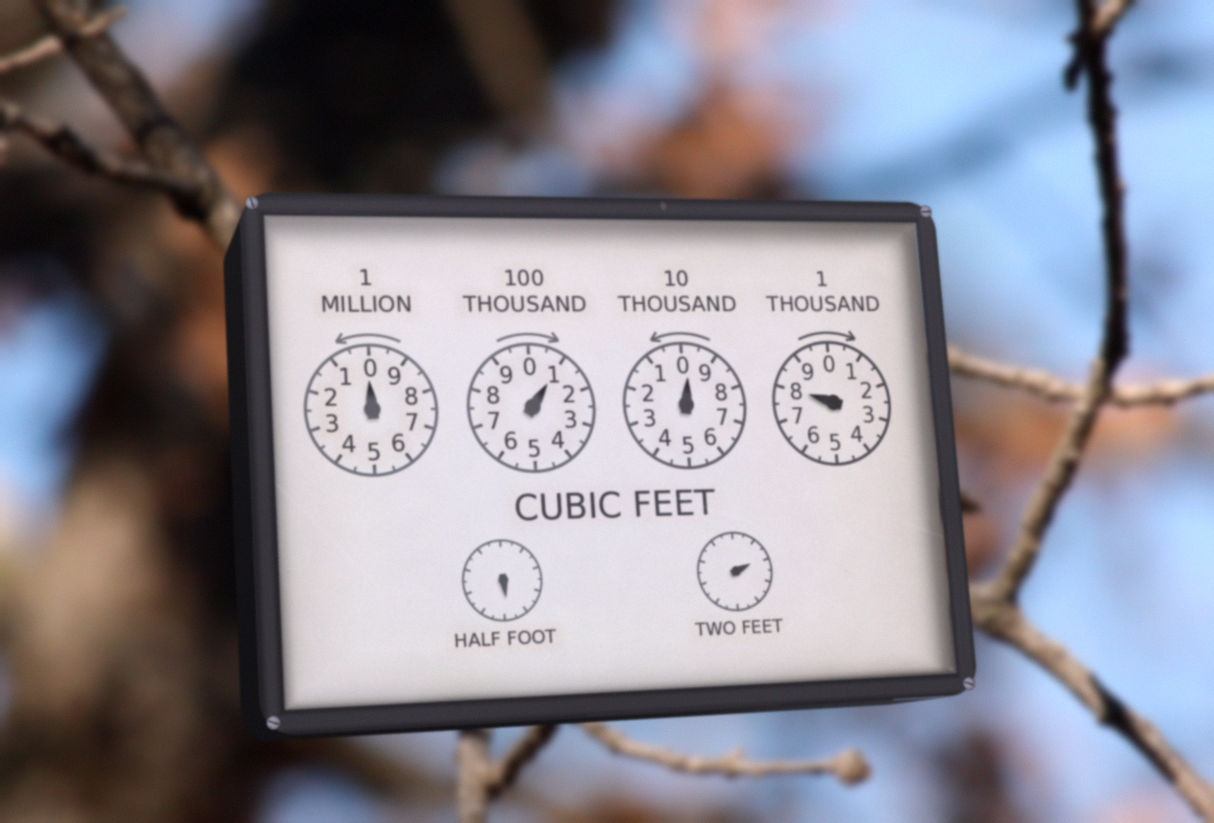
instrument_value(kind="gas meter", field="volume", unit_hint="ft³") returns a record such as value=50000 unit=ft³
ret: value=9800 unit=ft³
